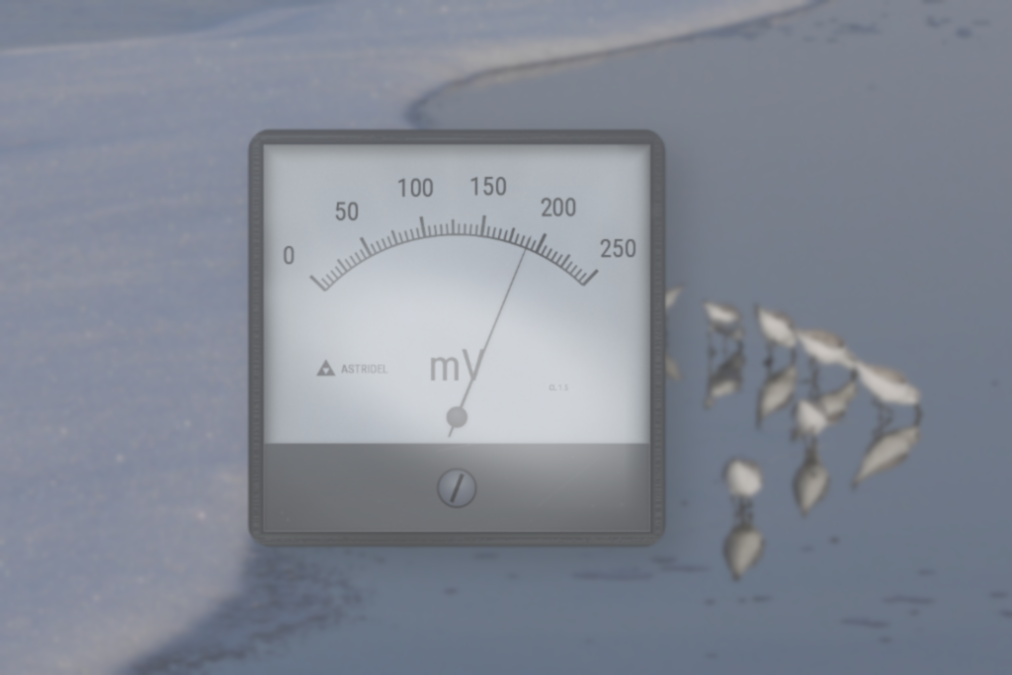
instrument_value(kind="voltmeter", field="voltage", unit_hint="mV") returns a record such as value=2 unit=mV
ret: value=190 unit=mV
